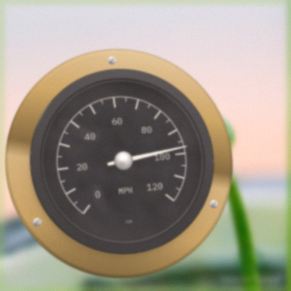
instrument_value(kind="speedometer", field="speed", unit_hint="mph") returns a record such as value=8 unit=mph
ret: value=97.5 unit=mph
